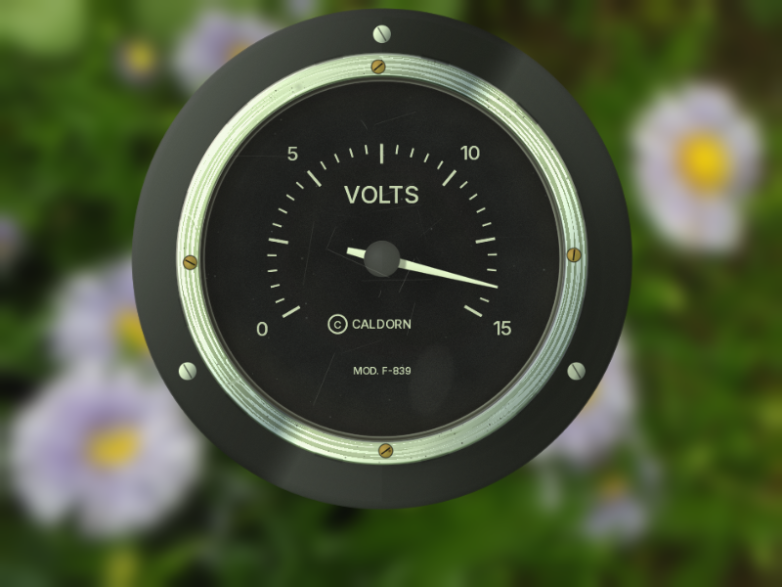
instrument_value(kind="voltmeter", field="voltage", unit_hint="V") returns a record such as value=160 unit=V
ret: value=14 unit=V
